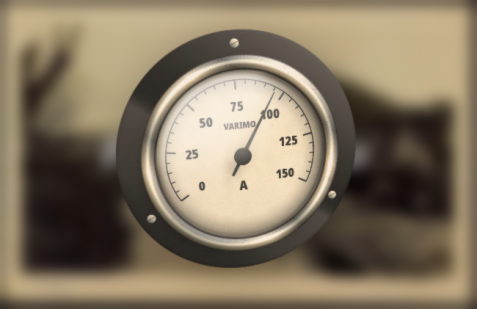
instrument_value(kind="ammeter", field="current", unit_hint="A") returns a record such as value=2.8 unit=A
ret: value=95 unit=A
